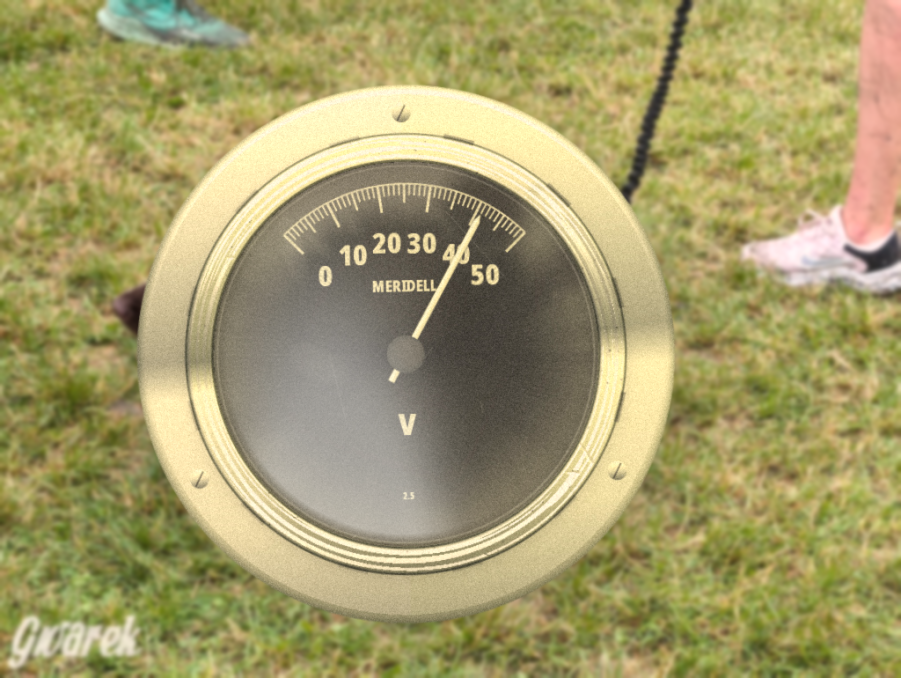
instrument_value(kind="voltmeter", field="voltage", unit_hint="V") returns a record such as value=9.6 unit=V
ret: value=41 unit=V
